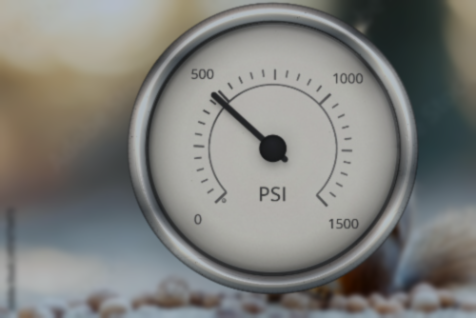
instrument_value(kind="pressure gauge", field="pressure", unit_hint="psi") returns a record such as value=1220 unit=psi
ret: value=475 unit=psi
